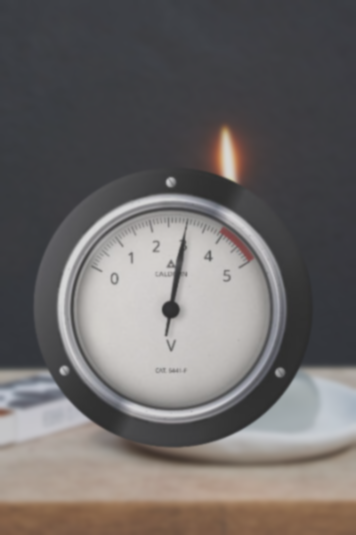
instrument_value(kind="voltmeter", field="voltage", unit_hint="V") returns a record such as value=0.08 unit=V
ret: value=3 unit=V
